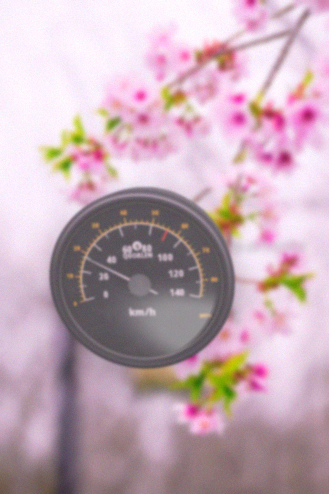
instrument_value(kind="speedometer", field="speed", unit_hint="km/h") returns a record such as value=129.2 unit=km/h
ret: value=30 unit=km/h
